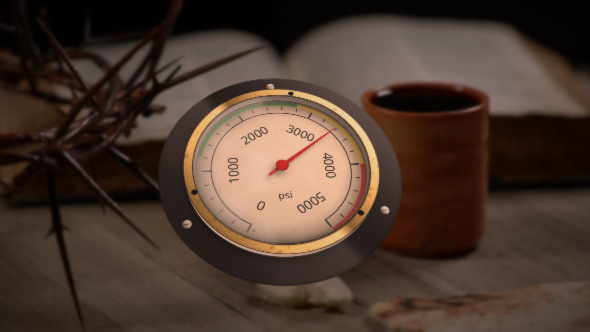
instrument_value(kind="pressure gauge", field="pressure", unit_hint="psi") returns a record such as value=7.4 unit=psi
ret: value=3400 unit=psi
